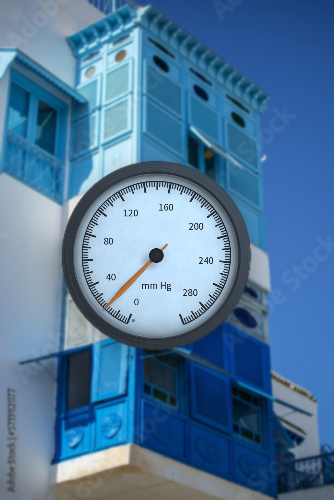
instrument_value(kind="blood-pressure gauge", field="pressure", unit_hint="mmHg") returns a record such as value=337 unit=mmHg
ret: value=20 unit=mmHg
